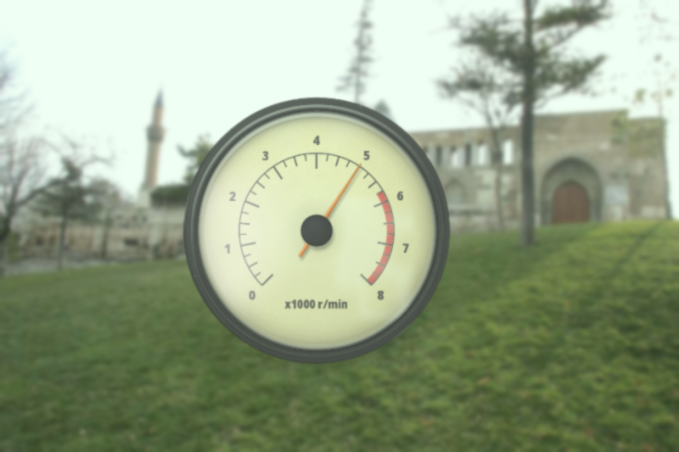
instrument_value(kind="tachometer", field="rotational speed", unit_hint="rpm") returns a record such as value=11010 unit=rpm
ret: value=5000 unit=rpm
